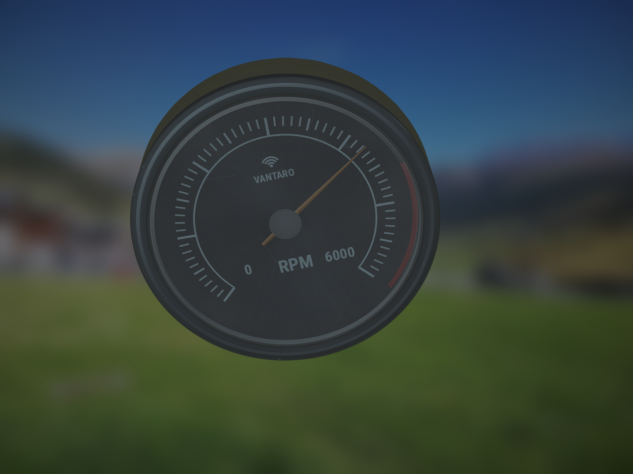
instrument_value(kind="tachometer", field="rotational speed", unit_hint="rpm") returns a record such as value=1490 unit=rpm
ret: value=4200 unit=rpm
